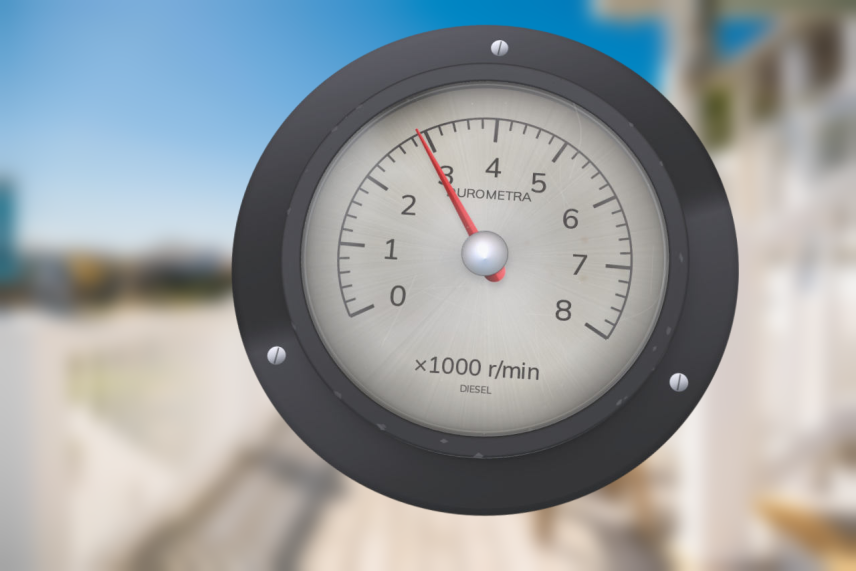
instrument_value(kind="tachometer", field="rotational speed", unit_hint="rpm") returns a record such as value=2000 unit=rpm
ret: value=2900 unit=rpm
